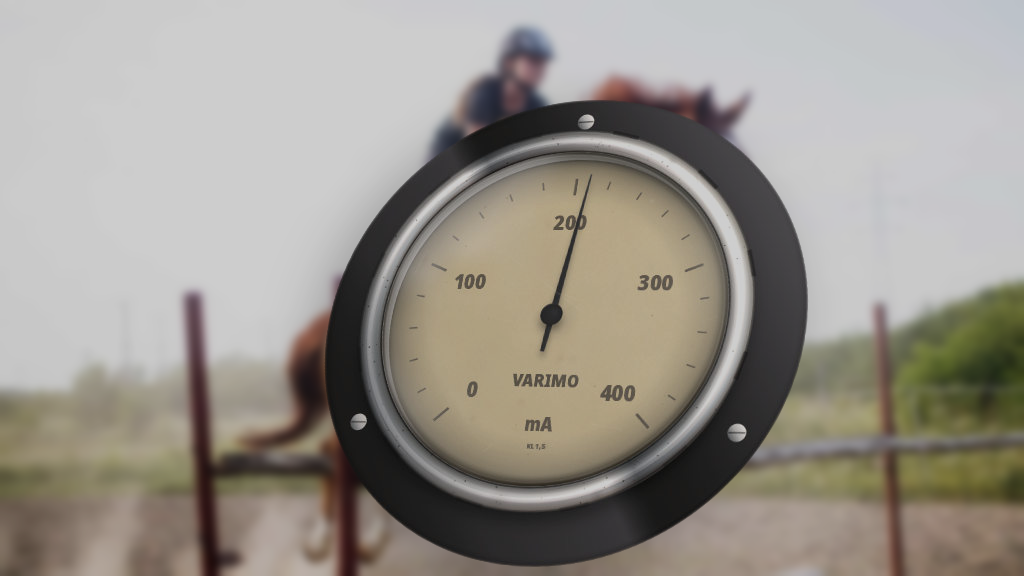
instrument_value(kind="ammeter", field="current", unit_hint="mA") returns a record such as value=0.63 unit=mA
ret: value=210 unit=mA
